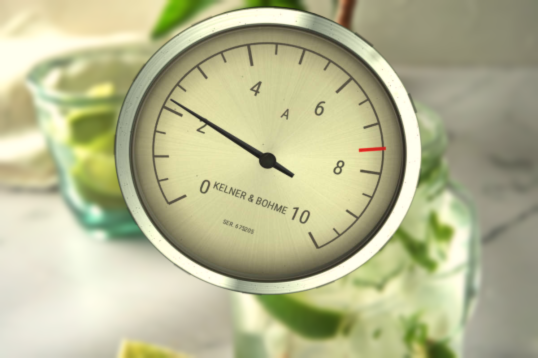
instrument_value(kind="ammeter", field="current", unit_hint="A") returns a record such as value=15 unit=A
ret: value=2.25 unit=A
